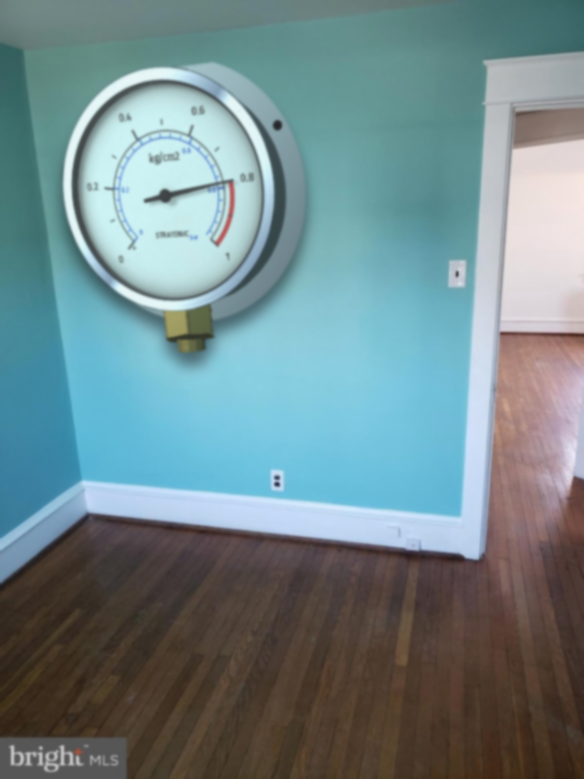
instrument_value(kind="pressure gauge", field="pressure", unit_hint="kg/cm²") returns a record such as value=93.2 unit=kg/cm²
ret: value=0.8 unit=kg/cm²
